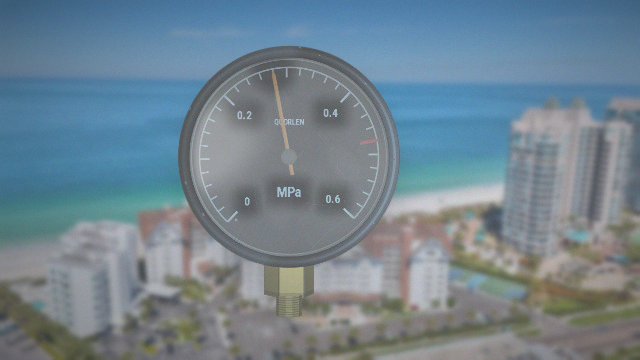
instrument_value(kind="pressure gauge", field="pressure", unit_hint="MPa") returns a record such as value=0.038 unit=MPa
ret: value=0.28 unit=MPa
